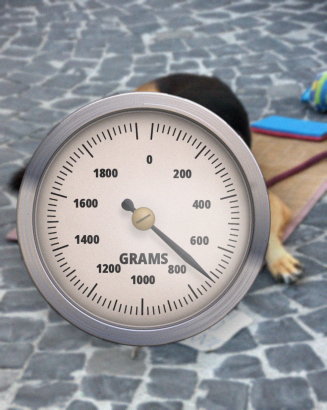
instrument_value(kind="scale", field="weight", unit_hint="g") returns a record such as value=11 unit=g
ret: value=720 unit=g
